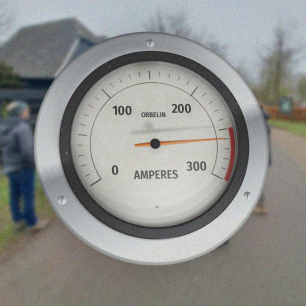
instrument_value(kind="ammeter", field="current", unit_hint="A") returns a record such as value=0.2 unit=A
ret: value=260 unit=A
